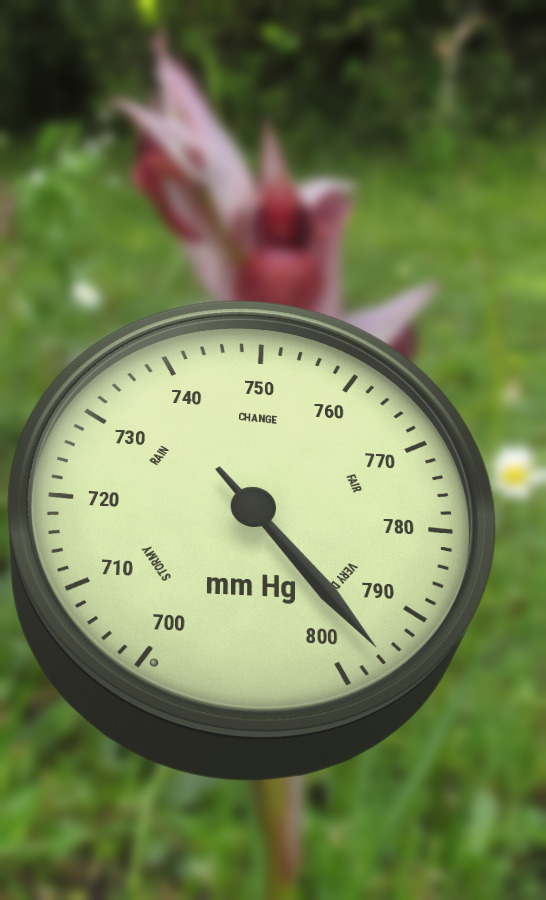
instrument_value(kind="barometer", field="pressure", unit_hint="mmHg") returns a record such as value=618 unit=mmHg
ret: value=796 unit=mmHg
